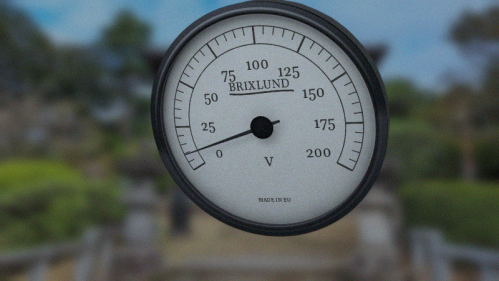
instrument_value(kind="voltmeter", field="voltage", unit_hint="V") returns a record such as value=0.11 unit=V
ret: value=10 unit=V
